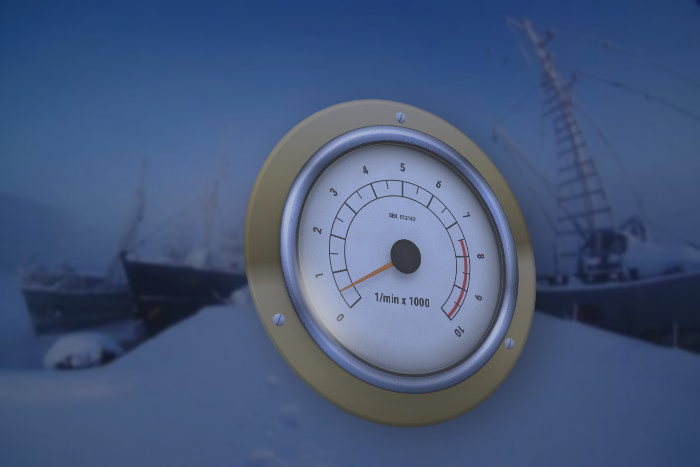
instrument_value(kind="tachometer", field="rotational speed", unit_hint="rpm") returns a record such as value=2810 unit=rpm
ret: value=500 unit=rpm
